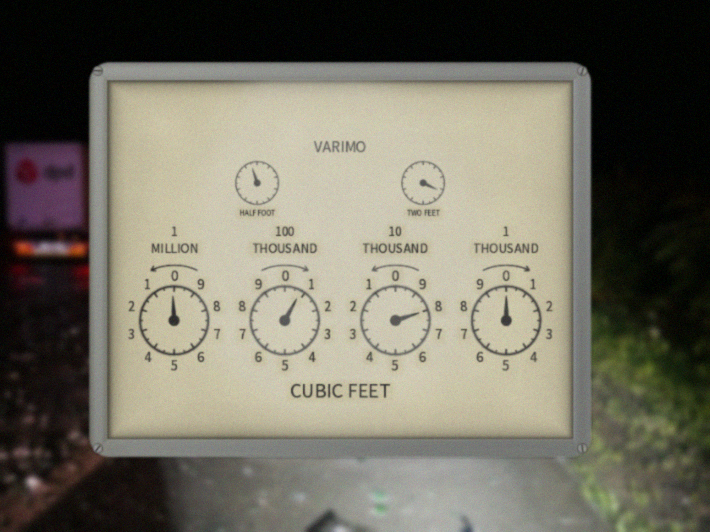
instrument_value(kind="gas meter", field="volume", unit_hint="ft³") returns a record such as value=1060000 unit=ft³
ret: value=8000 unit=ft³
